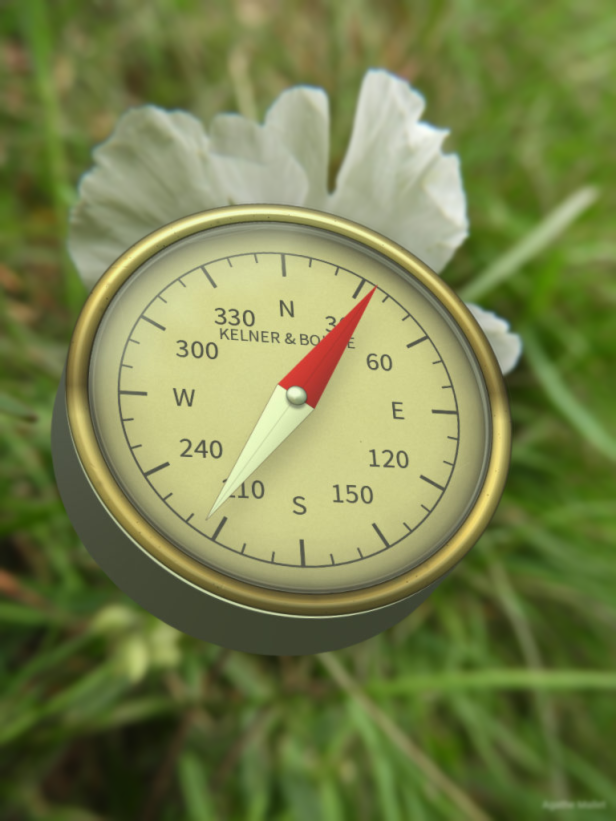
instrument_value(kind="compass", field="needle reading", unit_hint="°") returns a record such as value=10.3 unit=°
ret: value=35 unit=°
